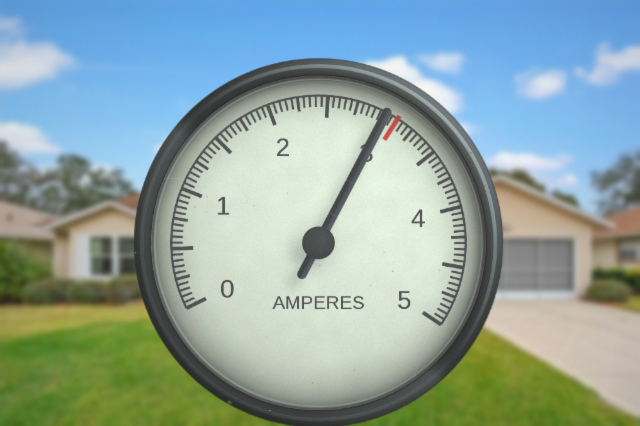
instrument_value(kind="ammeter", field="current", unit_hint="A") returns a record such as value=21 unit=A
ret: value=3 unit=A
